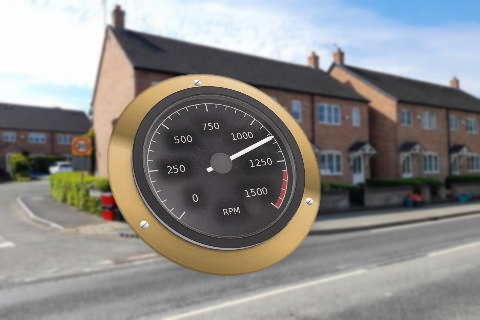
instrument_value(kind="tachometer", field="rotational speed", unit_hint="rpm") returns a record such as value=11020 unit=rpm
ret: value=1125 unit=rpm
